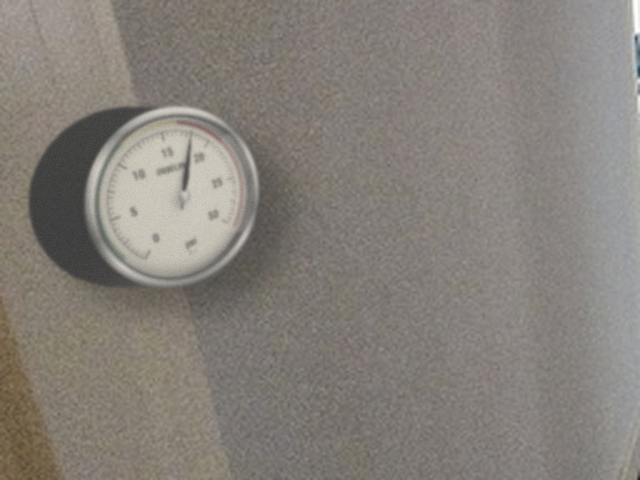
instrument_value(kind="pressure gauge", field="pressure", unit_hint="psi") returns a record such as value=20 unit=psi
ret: value=17.5 unit=psi
